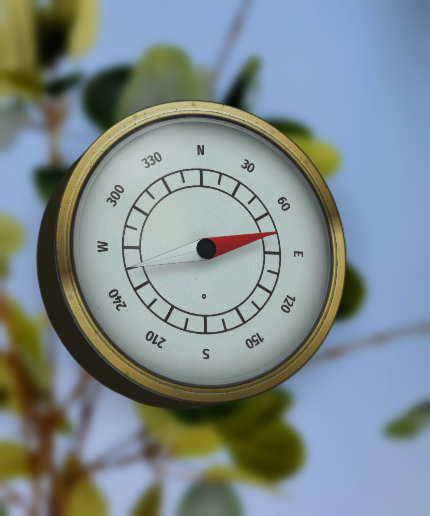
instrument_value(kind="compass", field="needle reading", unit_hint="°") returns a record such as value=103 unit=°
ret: value=75 unit=°
